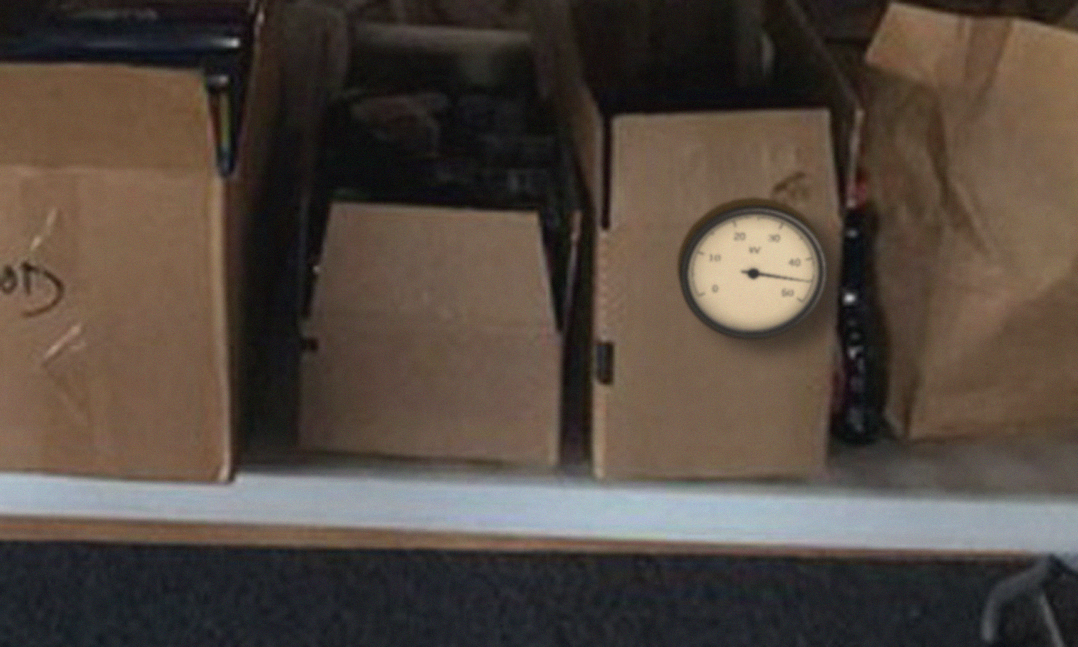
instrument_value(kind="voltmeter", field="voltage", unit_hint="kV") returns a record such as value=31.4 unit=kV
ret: value=45 unit=kV
